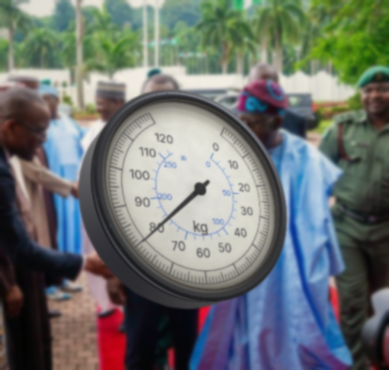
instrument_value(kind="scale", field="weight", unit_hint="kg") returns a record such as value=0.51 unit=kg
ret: value=80 unit=kg
